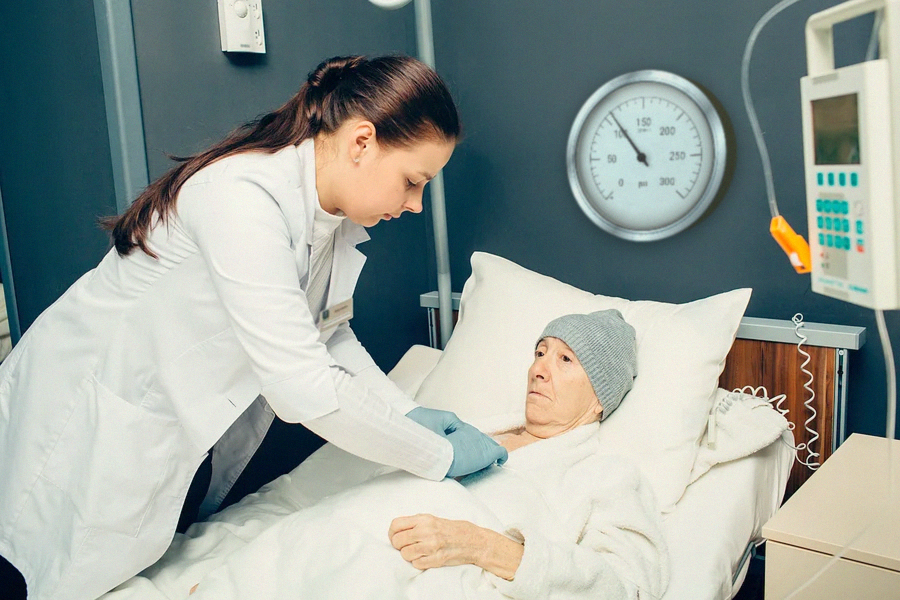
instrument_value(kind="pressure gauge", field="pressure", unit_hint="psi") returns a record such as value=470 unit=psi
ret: value=110 unit=psi
